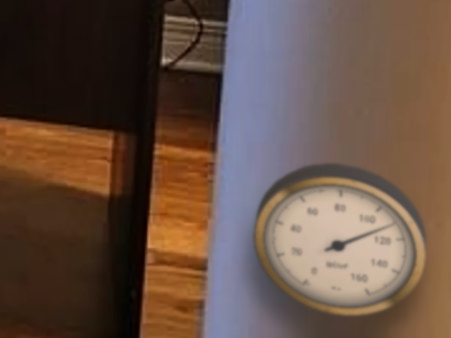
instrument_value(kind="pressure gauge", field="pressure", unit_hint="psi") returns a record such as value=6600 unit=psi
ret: value=110 unit=psi
